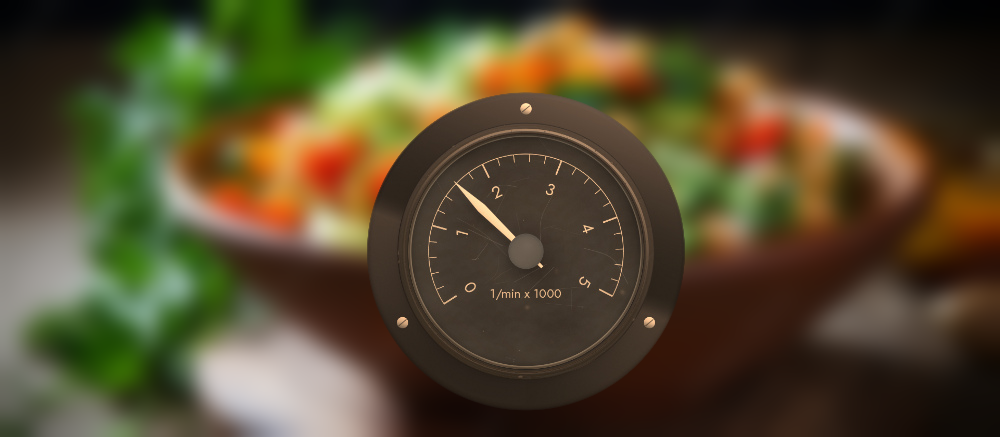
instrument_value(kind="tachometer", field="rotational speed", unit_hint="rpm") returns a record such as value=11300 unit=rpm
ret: value=1600 unit=rpm
